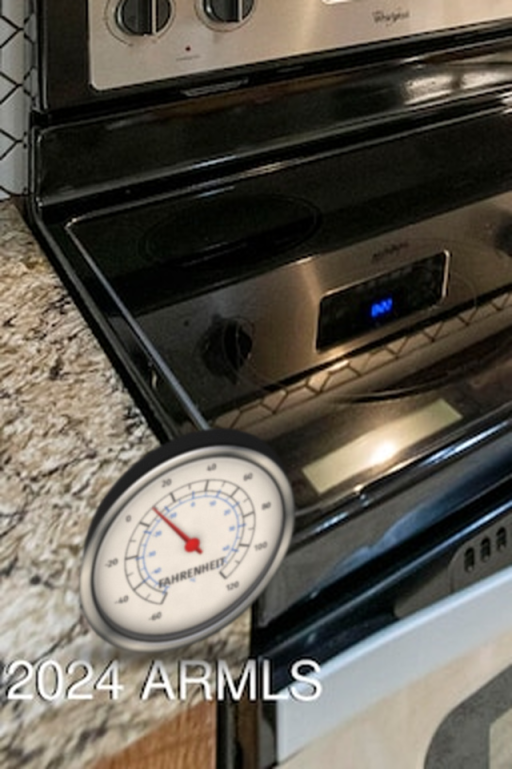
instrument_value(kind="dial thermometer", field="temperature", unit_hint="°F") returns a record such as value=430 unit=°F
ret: value=10 unit=°F
